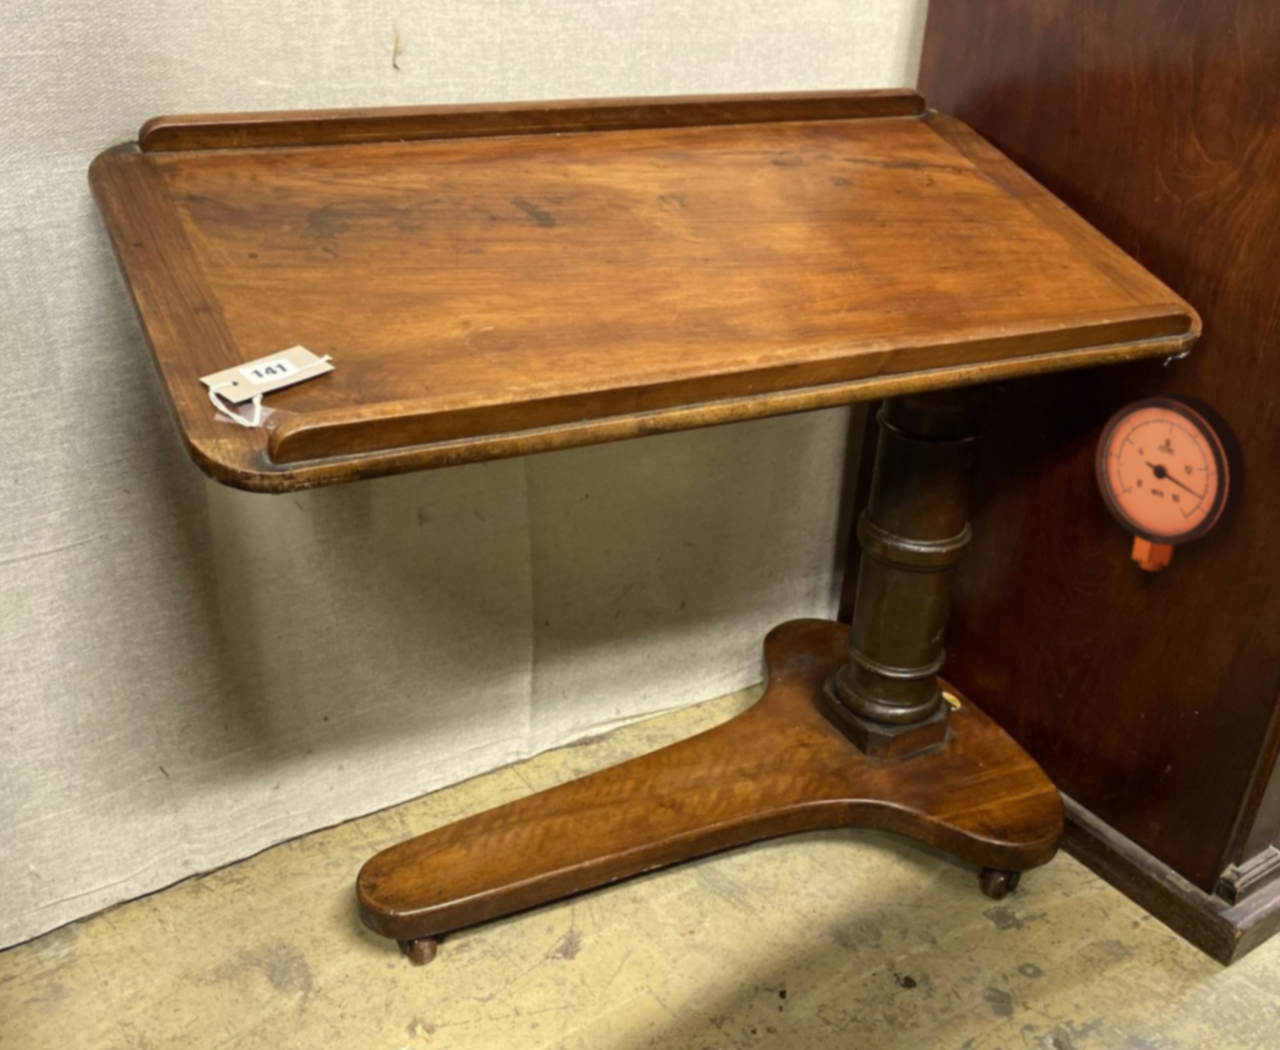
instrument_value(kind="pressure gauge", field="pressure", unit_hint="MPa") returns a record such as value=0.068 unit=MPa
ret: value=14 unit=MPa
